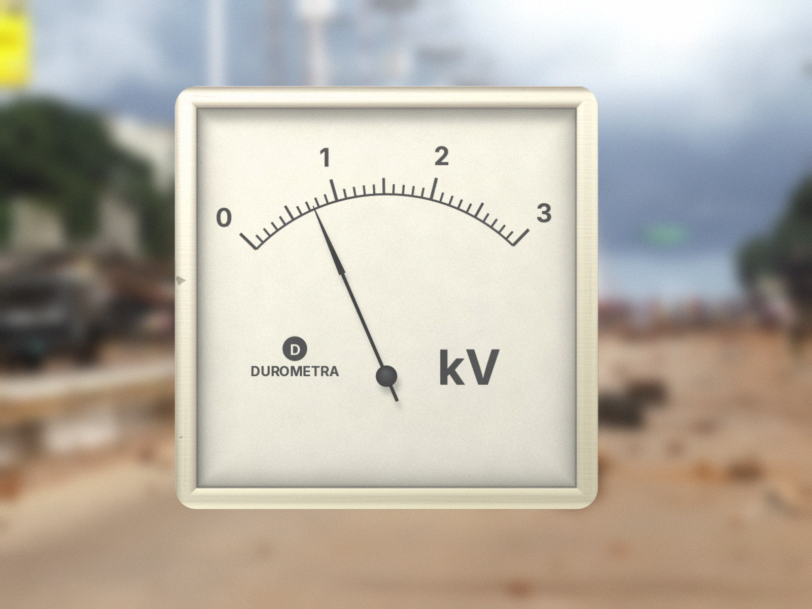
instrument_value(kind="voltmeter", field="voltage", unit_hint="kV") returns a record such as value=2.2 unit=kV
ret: value=0.75 unit=kV
